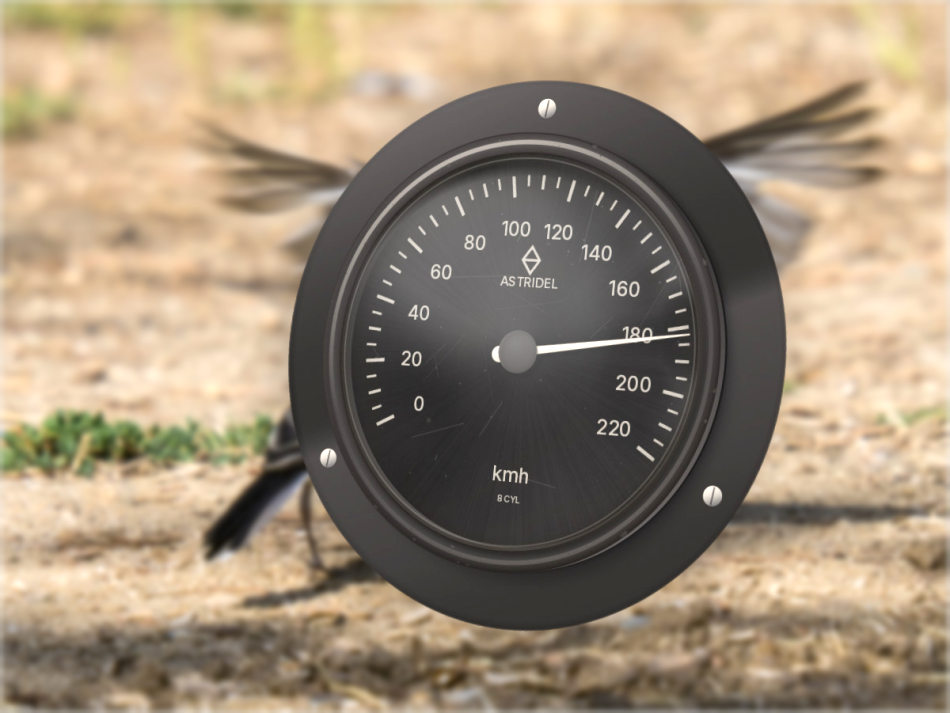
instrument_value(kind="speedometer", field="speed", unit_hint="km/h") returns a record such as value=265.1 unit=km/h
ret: value=182.5 unit=km/h
